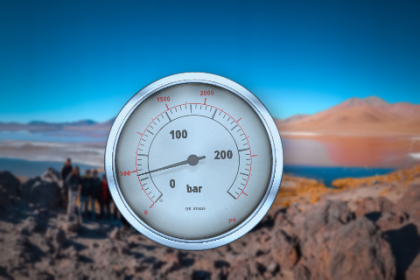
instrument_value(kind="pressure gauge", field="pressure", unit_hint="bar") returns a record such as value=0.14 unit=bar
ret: value=30 unit=bar
